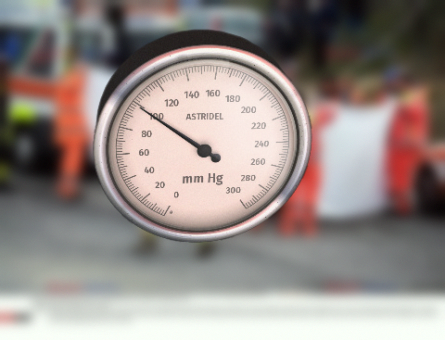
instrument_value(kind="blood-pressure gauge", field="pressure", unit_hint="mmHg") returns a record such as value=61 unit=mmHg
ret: value=100 unit=mmHg
